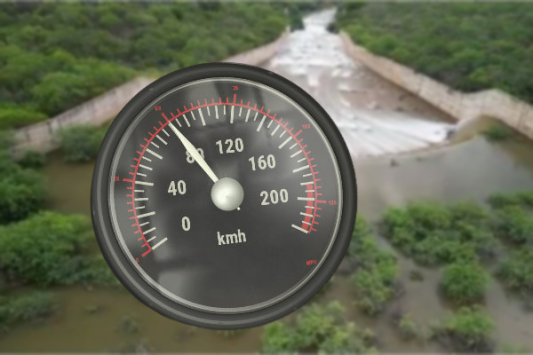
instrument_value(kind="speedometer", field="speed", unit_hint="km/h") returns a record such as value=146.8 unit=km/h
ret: value=80 unit=km/h
